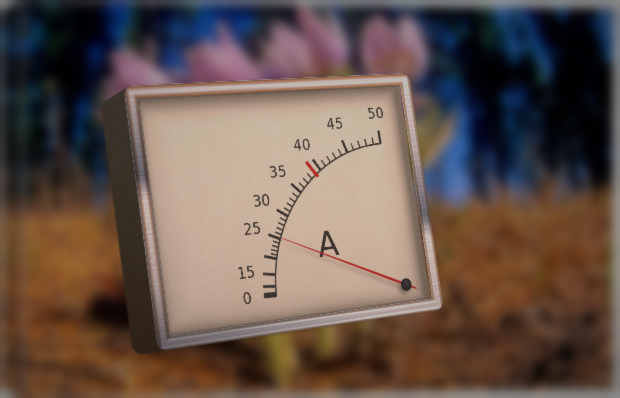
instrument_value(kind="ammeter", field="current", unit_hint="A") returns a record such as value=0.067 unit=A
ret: value=25 unit=A
